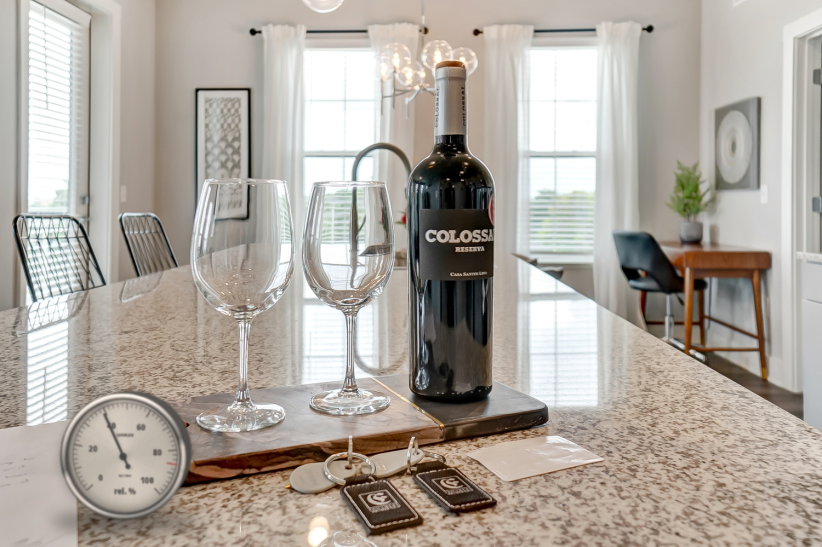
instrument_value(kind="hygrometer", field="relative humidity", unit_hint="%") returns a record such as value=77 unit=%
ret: value=40 unit=%
